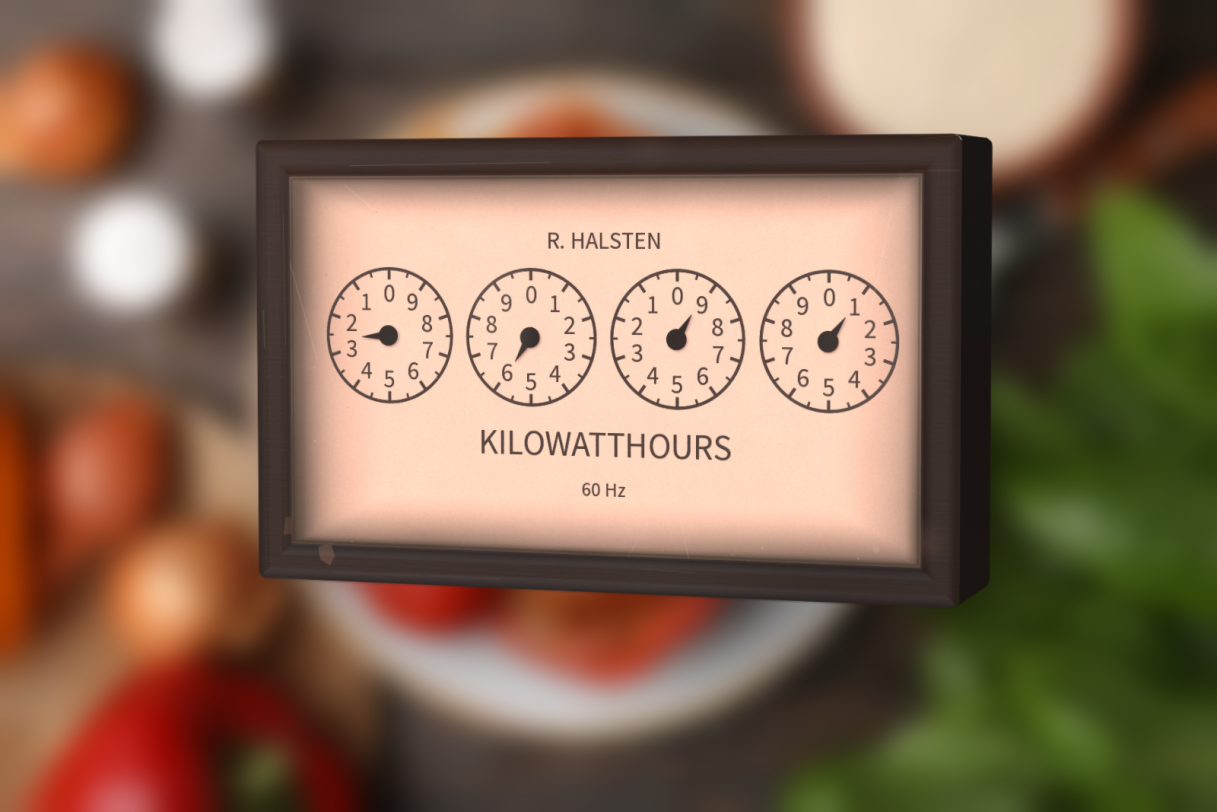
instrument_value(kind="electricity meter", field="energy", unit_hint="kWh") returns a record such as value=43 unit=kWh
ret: value=2591 unit=kWh
